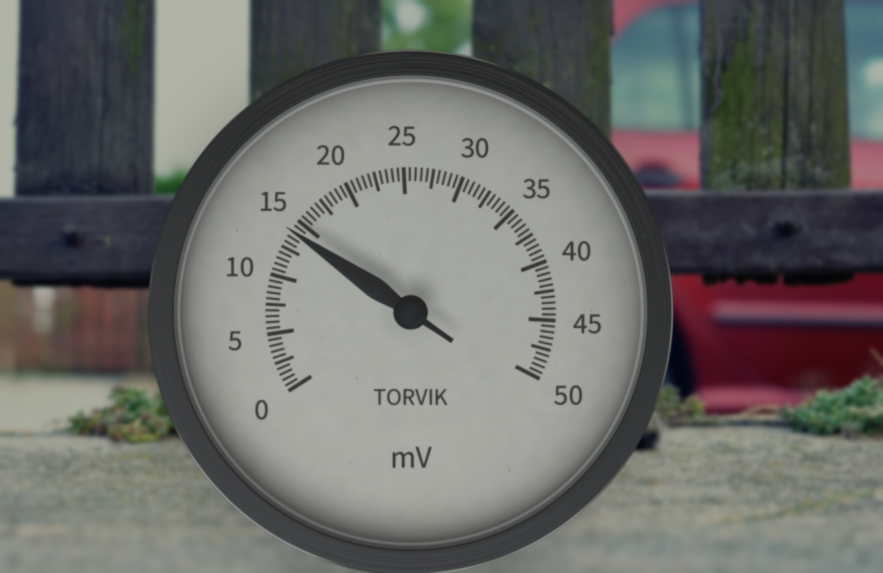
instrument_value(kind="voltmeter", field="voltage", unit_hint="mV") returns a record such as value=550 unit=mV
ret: value=14 unit=mV
